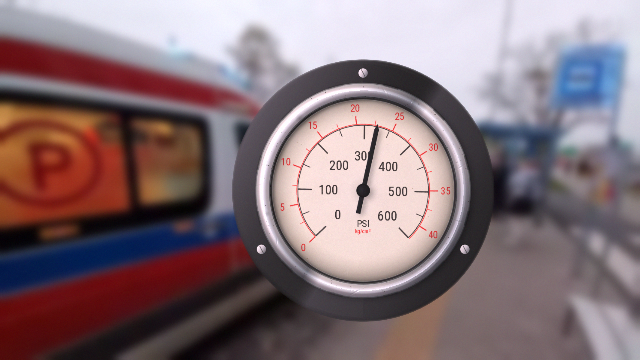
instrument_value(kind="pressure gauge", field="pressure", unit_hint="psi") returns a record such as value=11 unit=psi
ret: value=325 unit=psi
